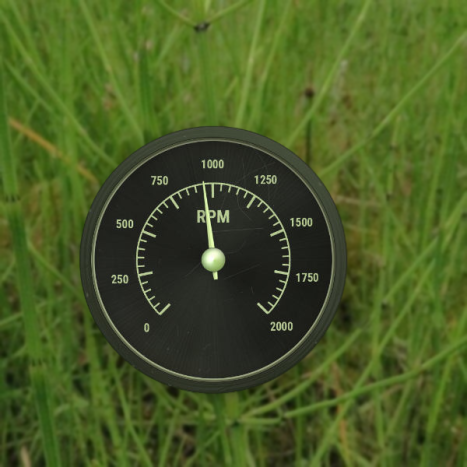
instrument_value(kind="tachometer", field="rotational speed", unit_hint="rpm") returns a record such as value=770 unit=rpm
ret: value=950 unit=rpm
